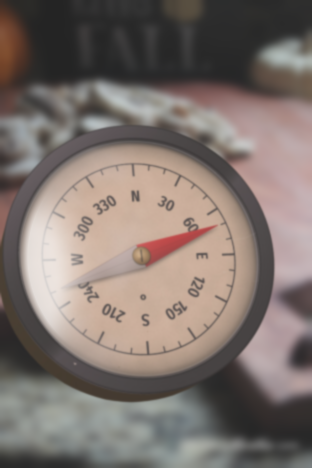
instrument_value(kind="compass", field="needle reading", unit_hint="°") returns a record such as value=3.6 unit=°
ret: value=70 unit=°
